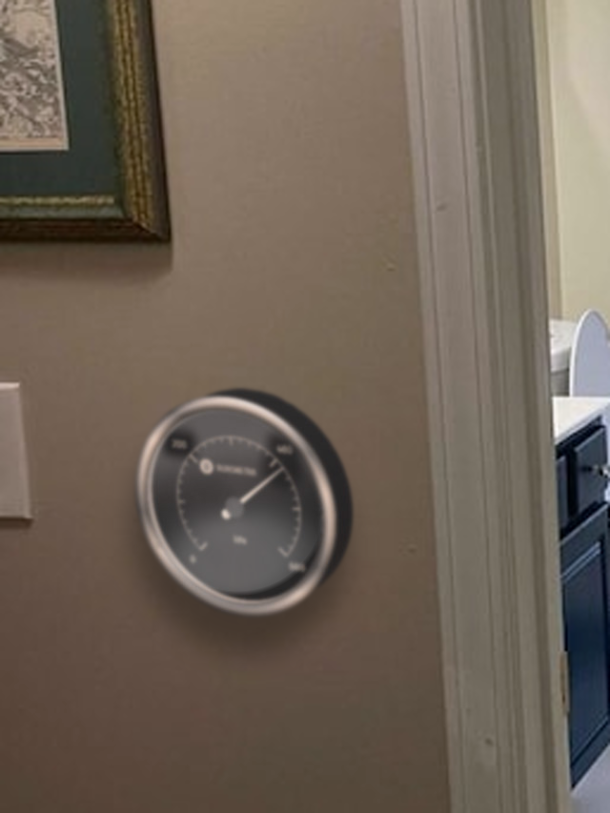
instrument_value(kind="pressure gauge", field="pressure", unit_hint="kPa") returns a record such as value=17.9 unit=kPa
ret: value=420 unit=kPa
